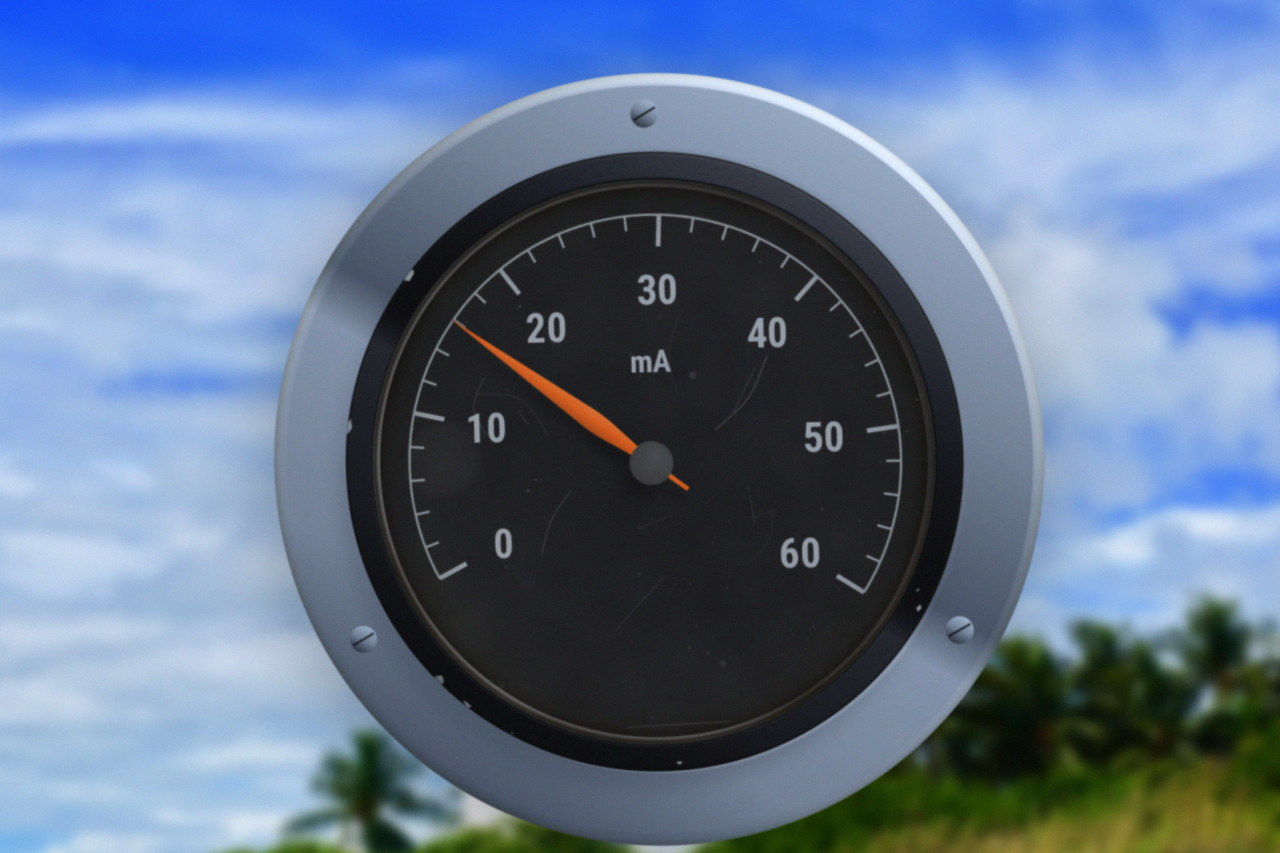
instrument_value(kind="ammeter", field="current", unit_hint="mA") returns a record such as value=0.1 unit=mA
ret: value=16 unit=mA
